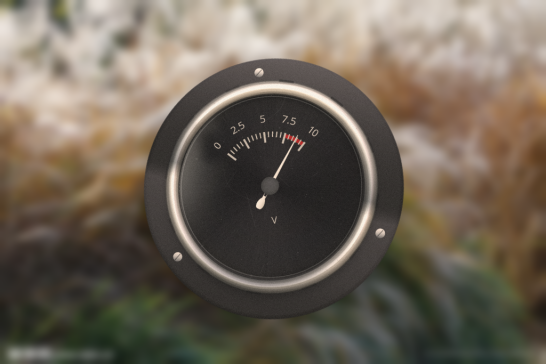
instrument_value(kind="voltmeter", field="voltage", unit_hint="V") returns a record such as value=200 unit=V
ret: value=9 unit=V
